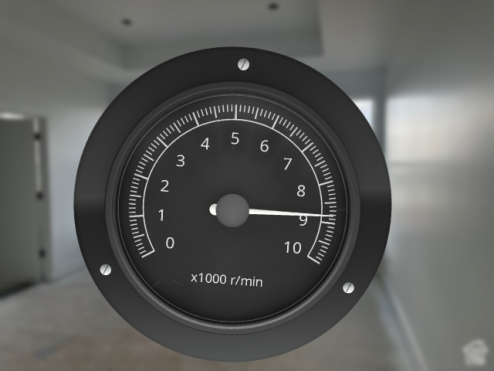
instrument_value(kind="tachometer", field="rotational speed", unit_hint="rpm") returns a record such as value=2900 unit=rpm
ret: value=8800 unit=rpm
